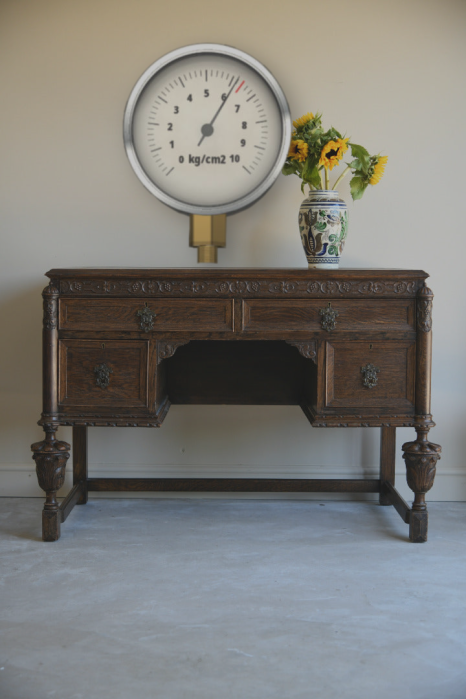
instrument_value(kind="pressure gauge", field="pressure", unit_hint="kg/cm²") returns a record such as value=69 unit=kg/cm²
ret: value=6.2 unit=kg/cm²
